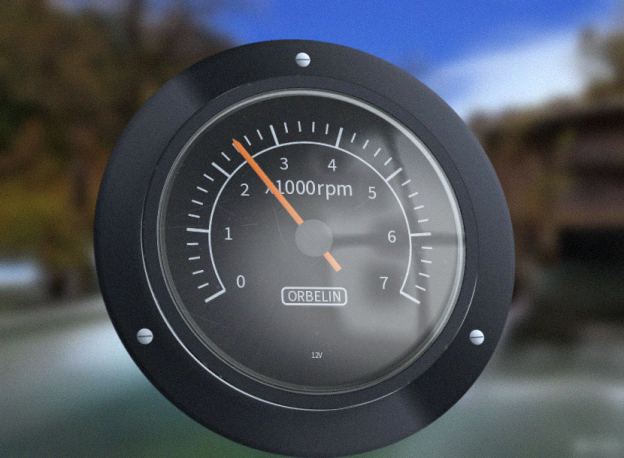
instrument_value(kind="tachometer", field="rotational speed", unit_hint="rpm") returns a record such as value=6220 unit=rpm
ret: value=2400 unit=rpm
